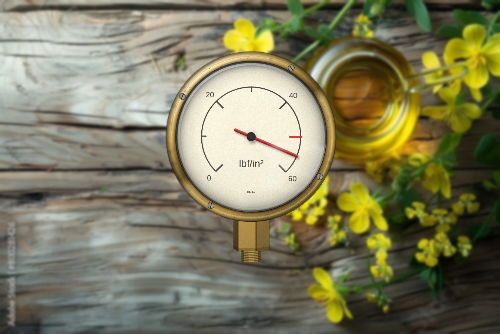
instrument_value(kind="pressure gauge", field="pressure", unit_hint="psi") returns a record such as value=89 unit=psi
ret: value=55 unit=psi
